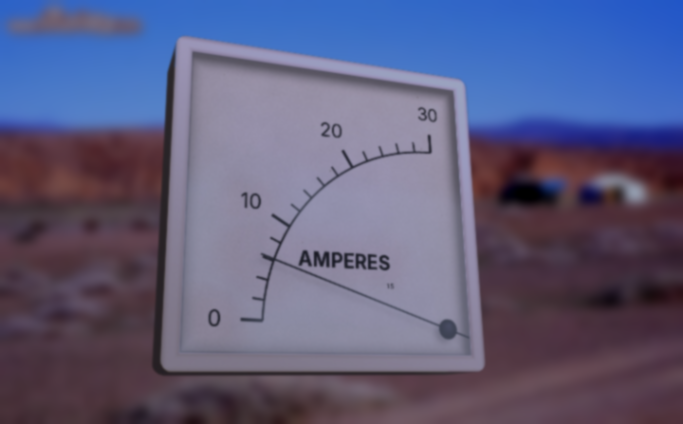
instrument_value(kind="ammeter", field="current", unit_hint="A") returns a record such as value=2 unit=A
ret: value=6 unit=A
